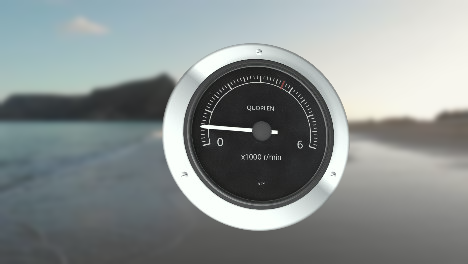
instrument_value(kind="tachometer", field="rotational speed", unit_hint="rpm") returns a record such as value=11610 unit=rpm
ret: value=500 unit=rpm
